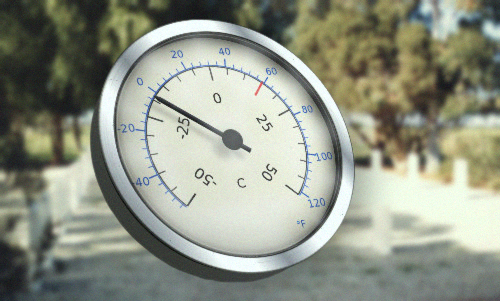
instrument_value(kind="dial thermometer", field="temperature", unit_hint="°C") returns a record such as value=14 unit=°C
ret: value=-20 unit=°C
